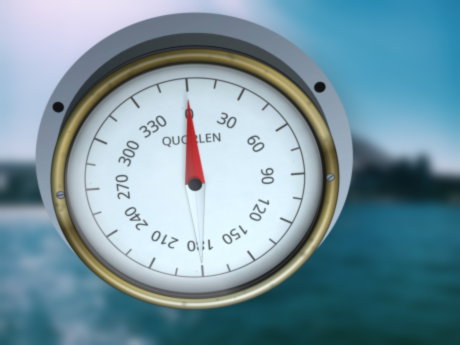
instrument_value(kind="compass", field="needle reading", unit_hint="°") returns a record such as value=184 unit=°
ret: value=0 unit=°
